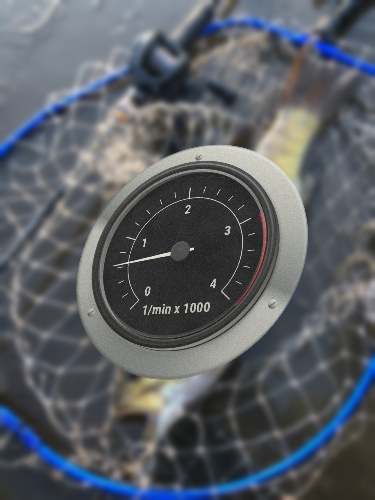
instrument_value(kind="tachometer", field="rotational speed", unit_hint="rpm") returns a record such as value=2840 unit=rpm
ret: value=600 unit=rpm
